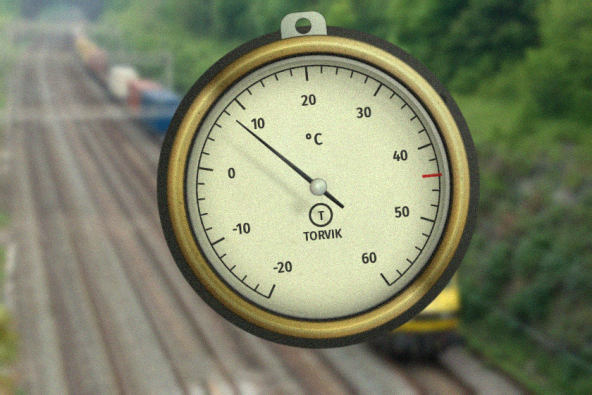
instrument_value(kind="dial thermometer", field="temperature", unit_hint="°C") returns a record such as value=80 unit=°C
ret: value=8 unit=°C
